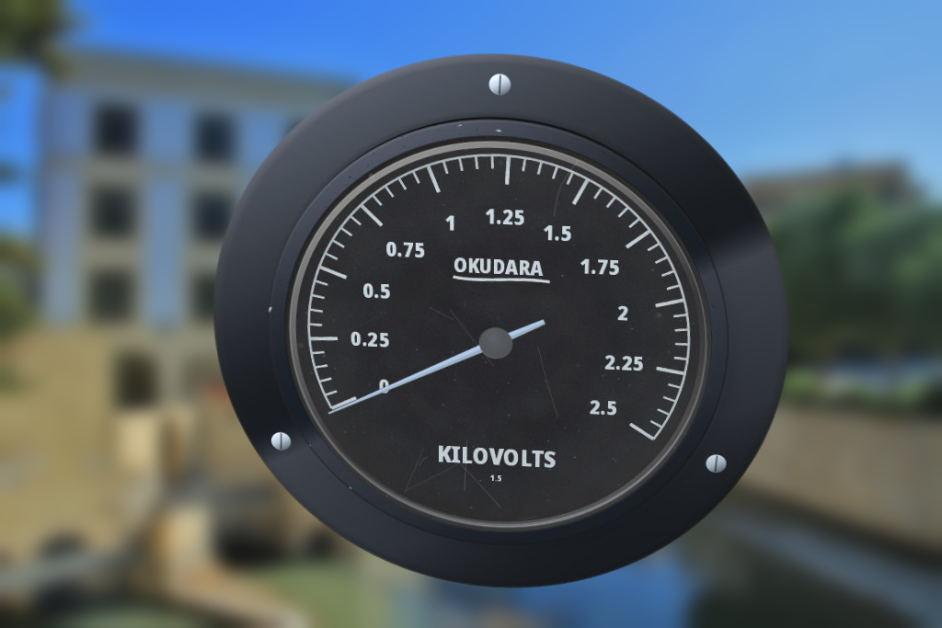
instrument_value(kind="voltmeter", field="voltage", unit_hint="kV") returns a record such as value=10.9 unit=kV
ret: value=0 unit=kV
